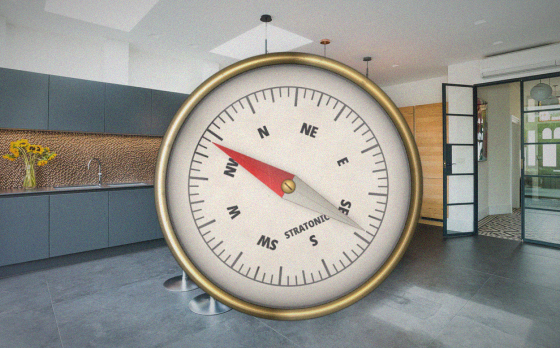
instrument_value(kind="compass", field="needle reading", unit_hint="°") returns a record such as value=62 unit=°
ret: value=325 unit=°
